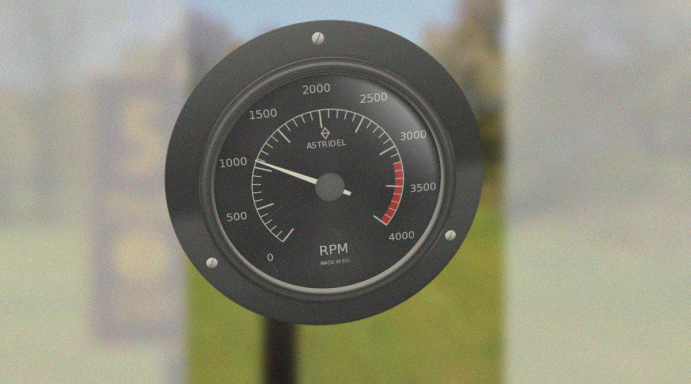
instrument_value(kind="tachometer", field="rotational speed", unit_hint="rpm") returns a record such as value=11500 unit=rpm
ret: value=1100 unit=rpm
